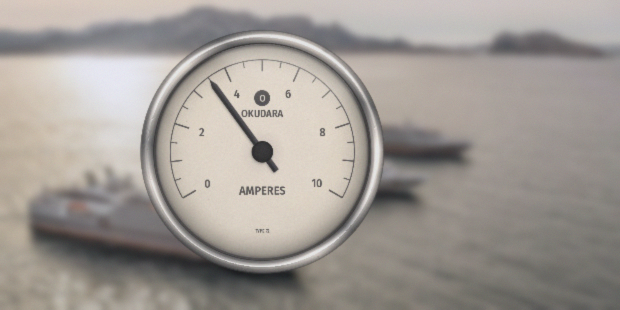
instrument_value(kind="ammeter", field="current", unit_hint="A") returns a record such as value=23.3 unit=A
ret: value=3.5 unit=A
